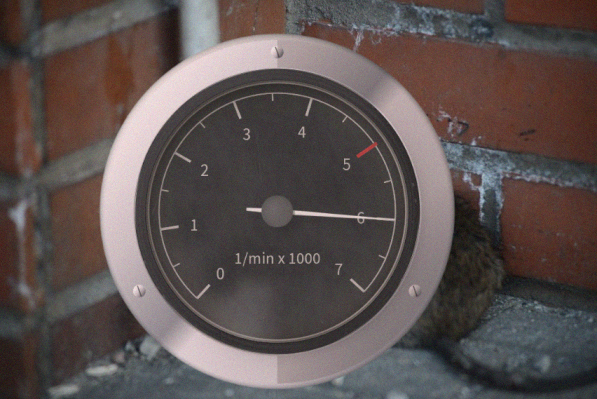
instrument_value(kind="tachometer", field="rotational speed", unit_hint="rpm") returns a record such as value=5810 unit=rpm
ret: value=6000 unit=rpm
